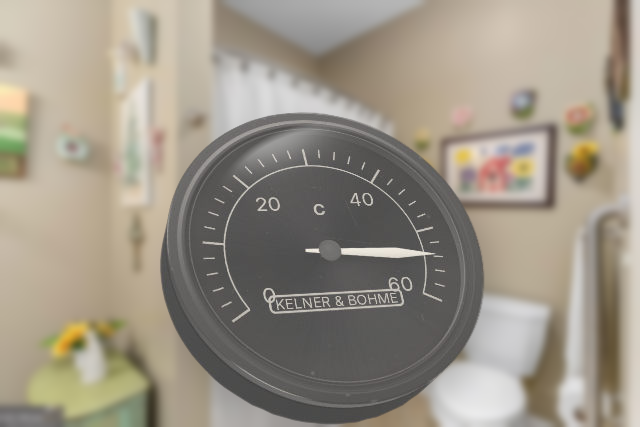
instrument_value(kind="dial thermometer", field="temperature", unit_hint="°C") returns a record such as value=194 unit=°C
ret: value=54 unit=°C
